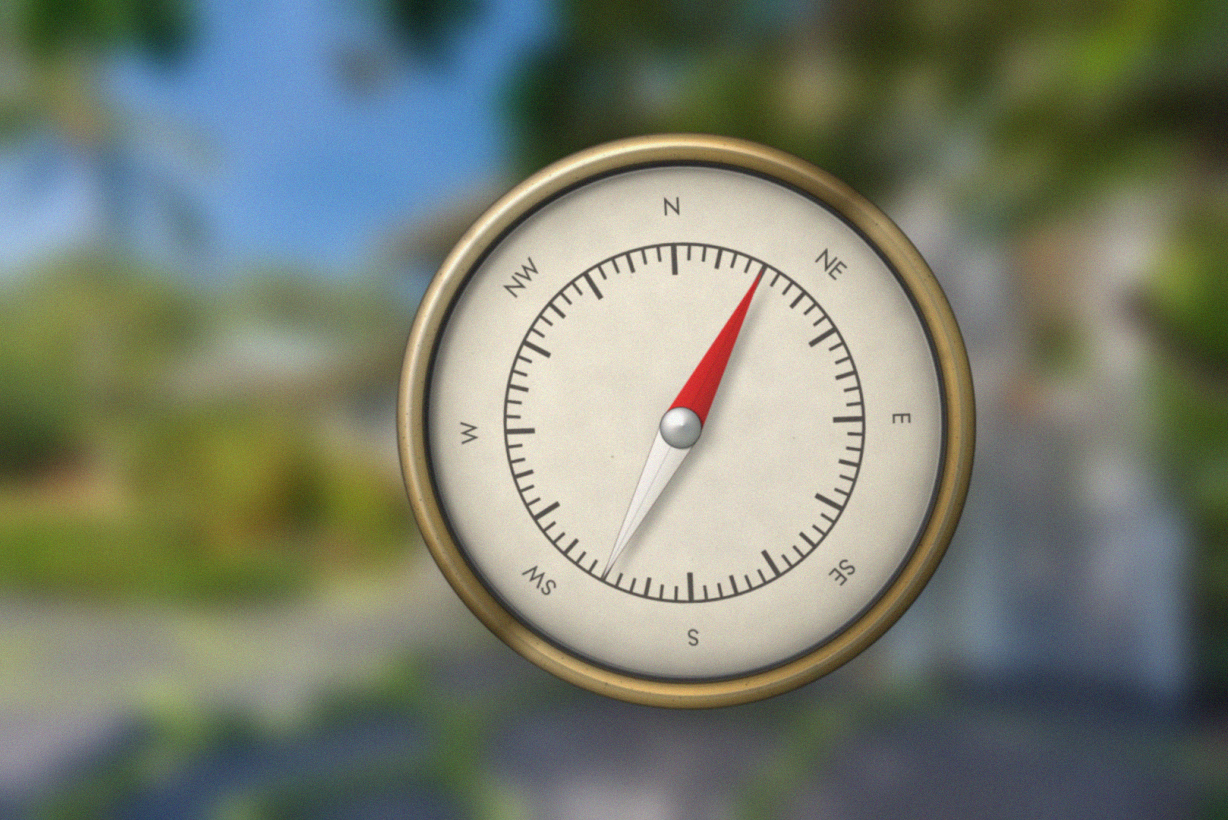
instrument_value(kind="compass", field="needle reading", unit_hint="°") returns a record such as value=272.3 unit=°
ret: value=30 unit=°
